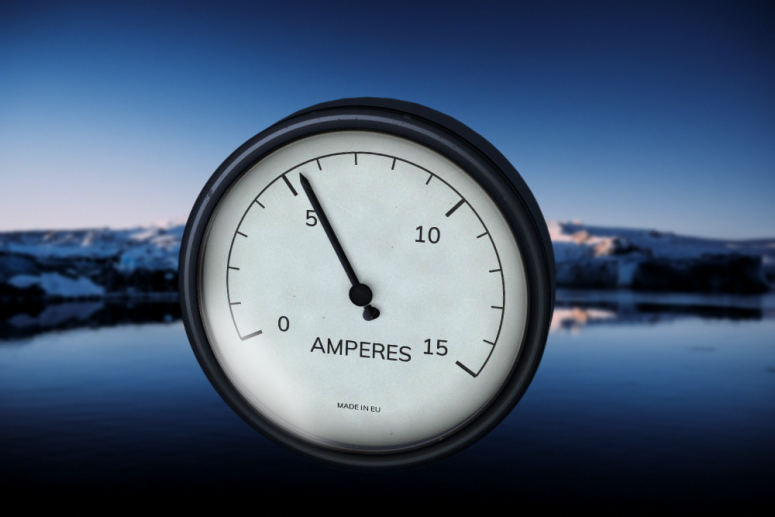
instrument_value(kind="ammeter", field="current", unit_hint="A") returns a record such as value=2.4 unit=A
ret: value=5.5 unit=A
